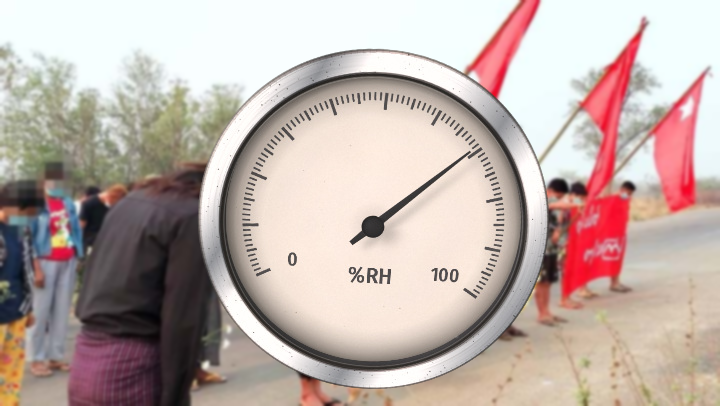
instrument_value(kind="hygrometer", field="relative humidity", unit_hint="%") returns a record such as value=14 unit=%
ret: value=69 unit=%
